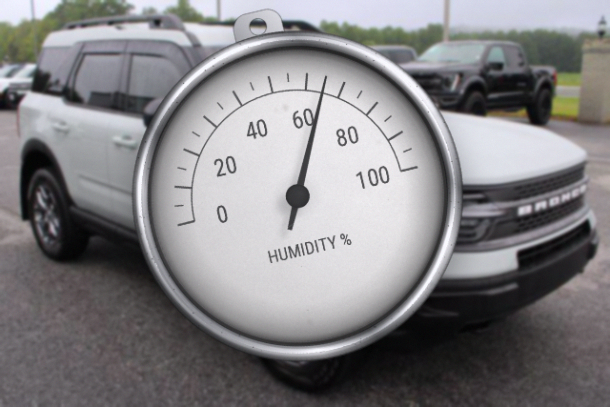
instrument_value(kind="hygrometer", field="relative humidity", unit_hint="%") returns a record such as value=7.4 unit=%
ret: value=65 unit=%
